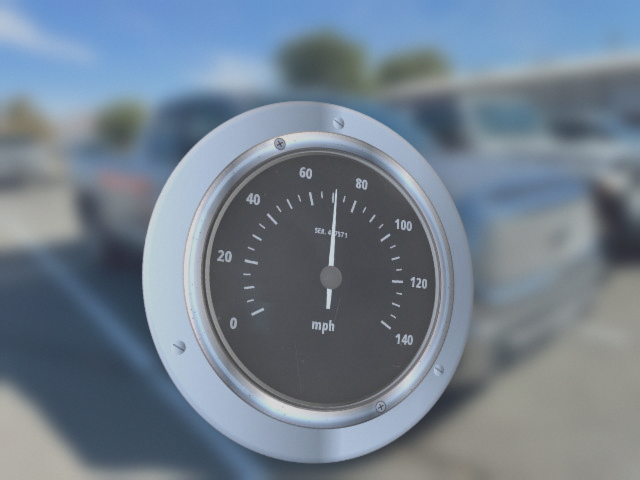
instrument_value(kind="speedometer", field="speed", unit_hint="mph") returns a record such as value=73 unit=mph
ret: value=70 unit=mph
